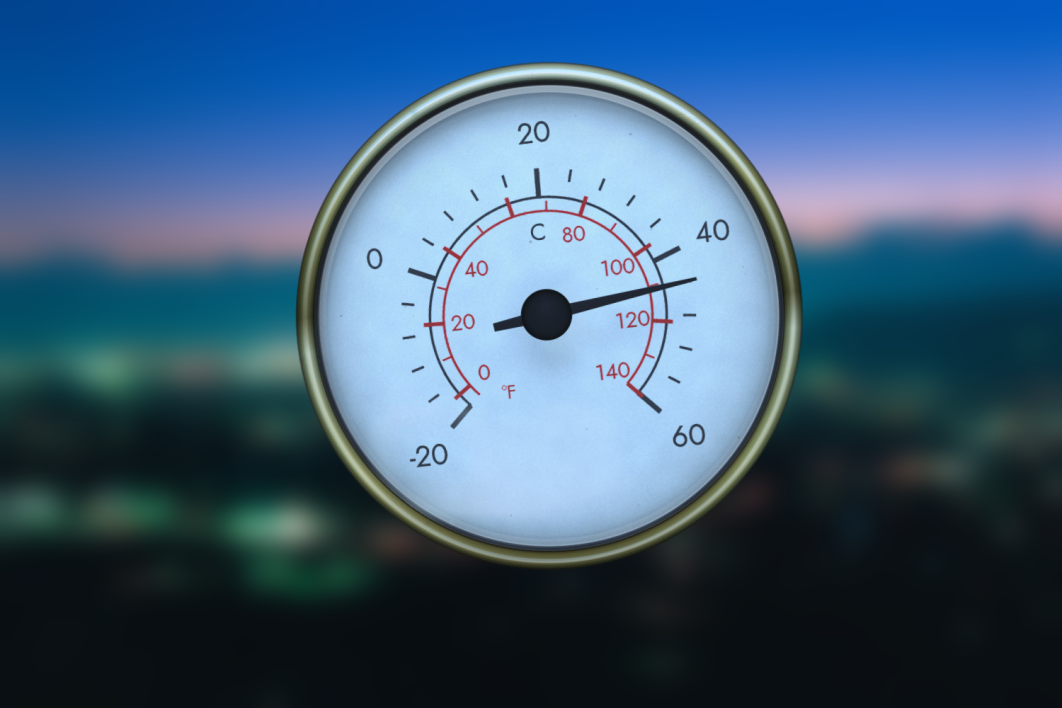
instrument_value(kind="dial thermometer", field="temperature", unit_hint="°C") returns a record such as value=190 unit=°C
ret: value=44 unit=°C
